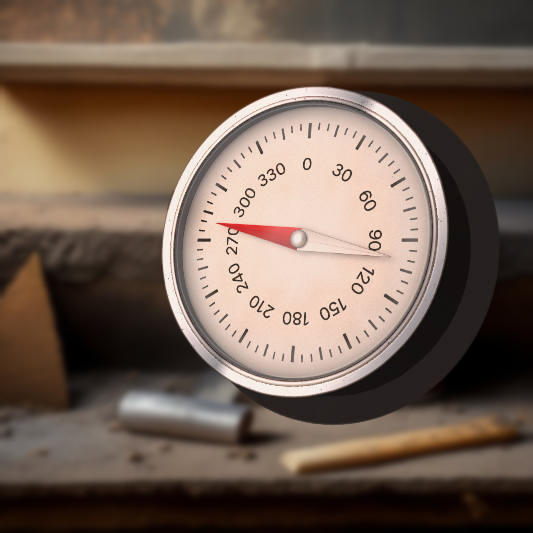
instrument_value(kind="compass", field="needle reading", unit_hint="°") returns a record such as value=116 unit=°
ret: value=280 unit=°
